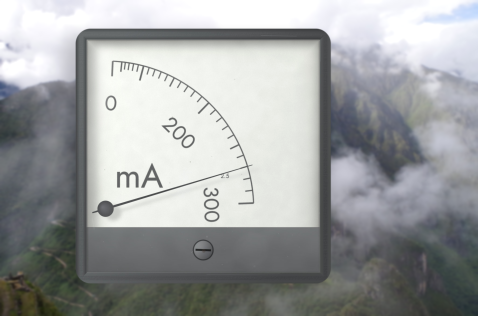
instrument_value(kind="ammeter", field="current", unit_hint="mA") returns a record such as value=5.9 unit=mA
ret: value=270 unit=mA
